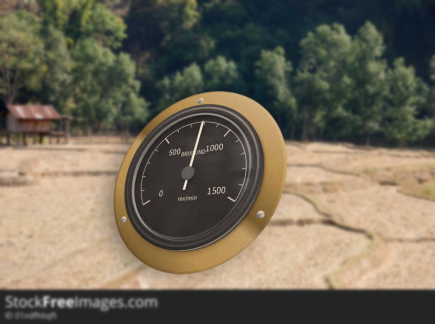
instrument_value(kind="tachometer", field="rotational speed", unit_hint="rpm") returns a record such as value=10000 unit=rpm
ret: value=800 unit=rpm
